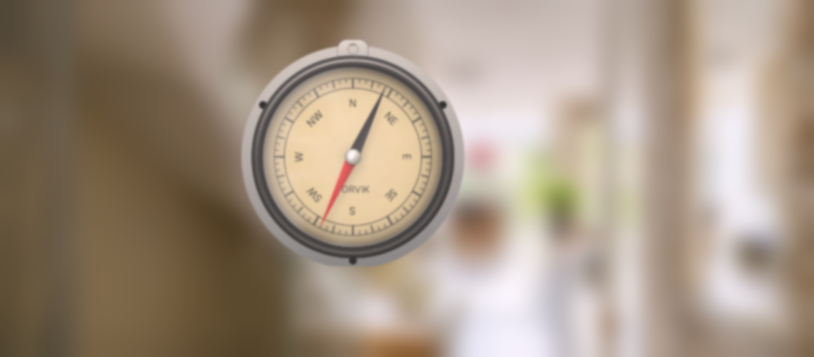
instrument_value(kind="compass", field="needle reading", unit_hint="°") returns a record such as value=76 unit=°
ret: value=205 unit=°
